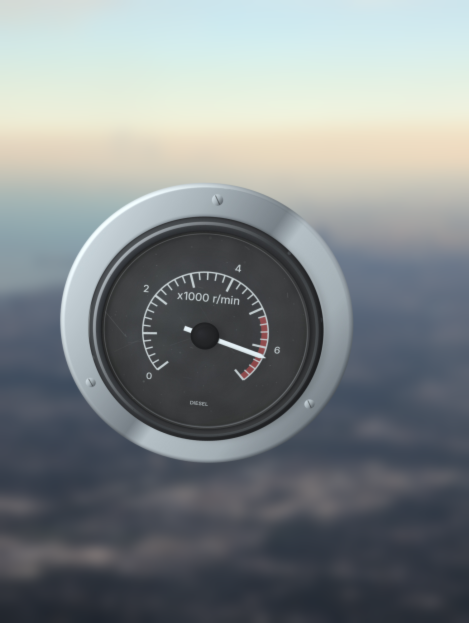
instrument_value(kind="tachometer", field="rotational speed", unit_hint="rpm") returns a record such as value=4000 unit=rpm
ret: value=6200 unit=rpm
